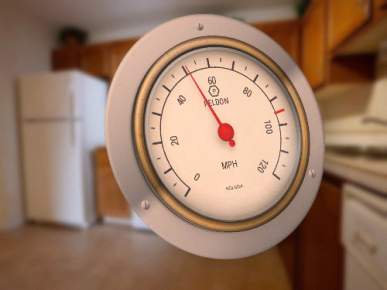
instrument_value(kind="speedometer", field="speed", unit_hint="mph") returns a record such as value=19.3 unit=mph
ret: value=50 unit=mph
